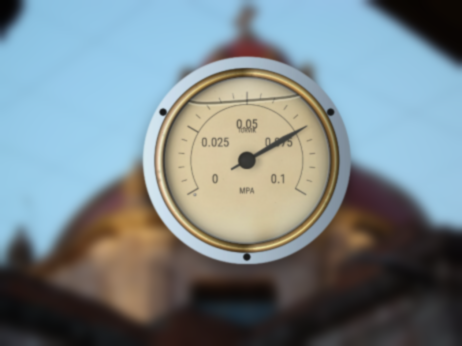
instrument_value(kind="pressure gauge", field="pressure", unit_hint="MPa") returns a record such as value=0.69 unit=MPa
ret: value=0.075 unit=MPa
